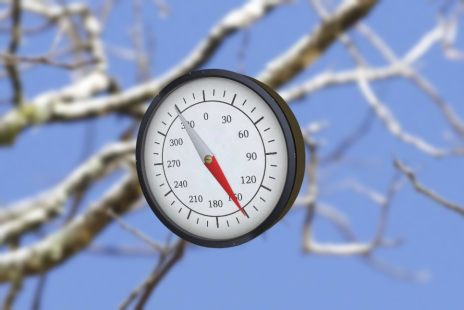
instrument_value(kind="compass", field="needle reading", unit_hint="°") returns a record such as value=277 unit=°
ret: value=150 unit=°
